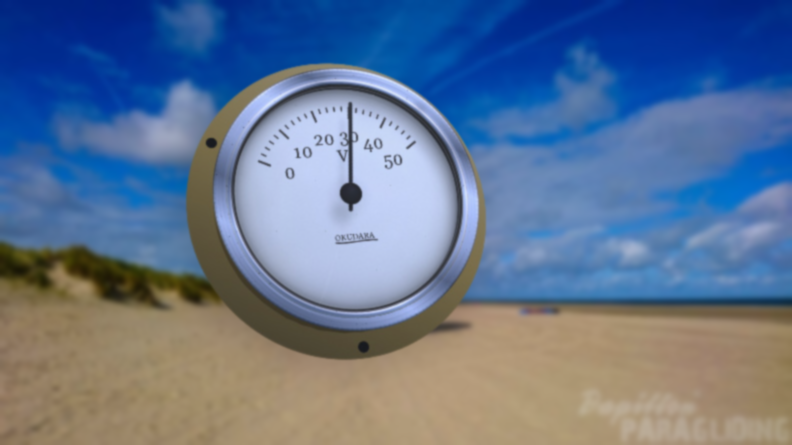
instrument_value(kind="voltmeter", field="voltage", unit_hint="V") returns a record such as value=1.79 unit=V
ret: value=30 unit=V
